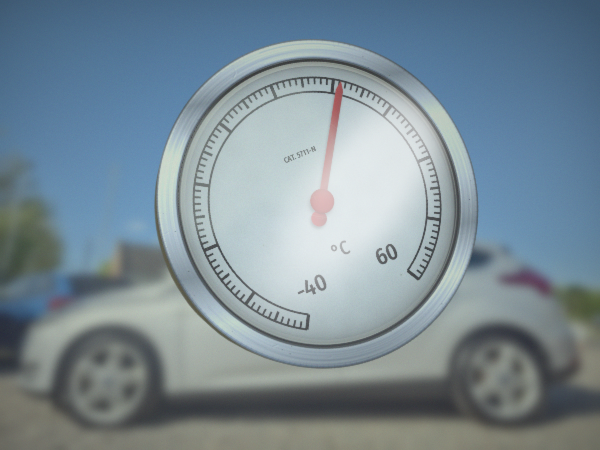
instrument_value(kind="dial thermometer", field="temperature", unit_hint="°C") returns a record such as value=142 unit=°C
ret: value=21 unit=°C
